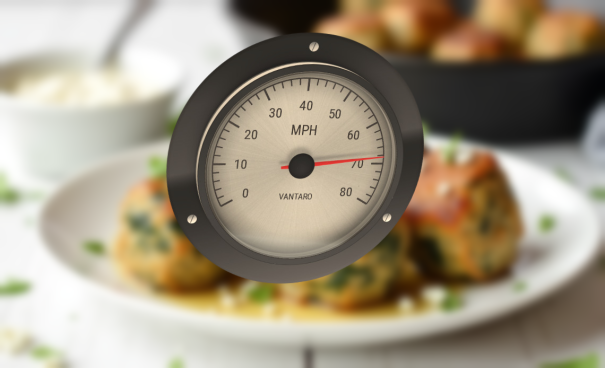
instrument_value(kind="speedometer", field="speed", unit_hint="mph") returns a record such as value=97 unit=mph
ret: value=68 unit=mph
